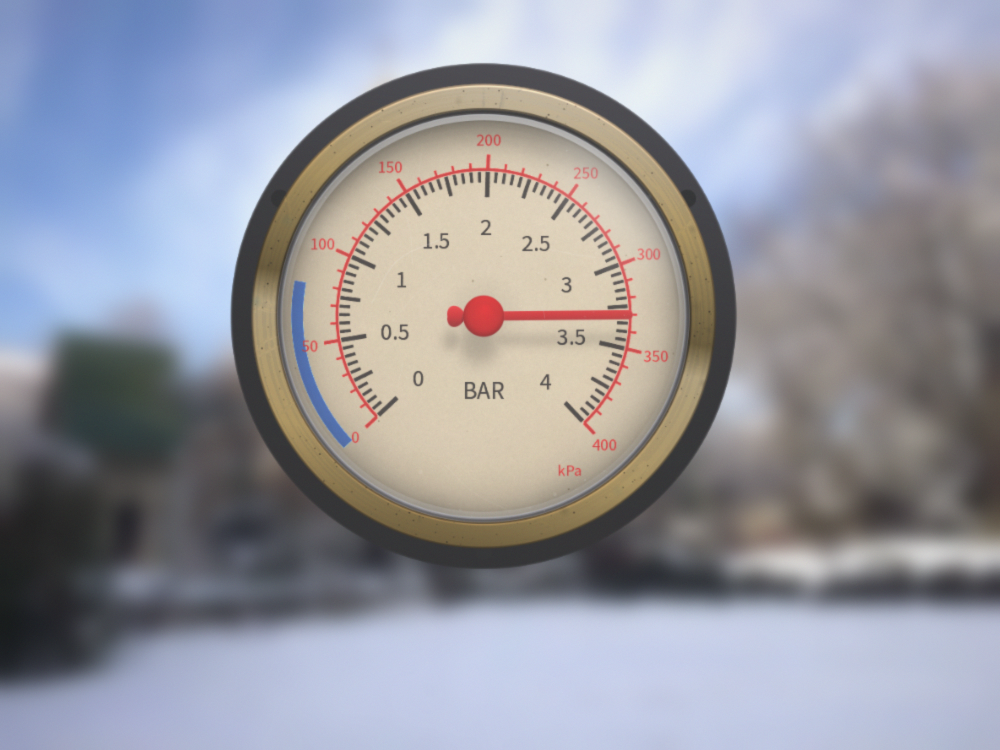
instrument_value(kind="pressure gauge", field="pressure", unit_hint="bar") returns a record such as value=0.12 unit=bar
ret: value=3.3 unit=bar
